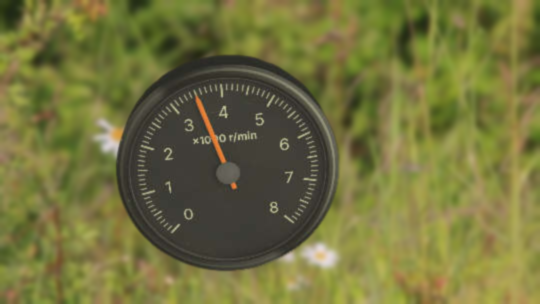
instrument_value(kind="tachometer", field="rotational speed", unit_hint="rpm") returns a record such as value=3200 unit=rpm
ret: value=3500 unit=rpm
